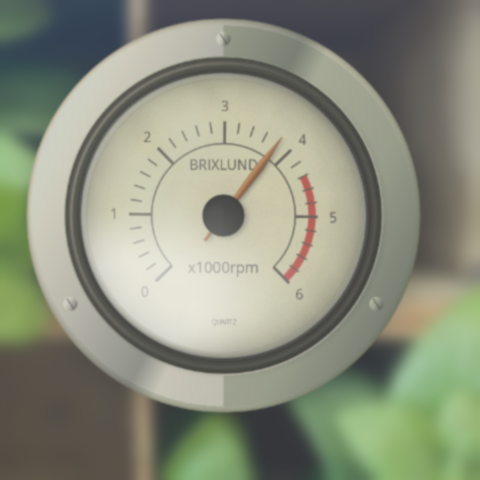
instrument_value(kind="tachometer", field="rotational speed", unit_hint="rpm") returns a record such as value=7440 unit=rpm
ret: value=3800 unit=rpm
